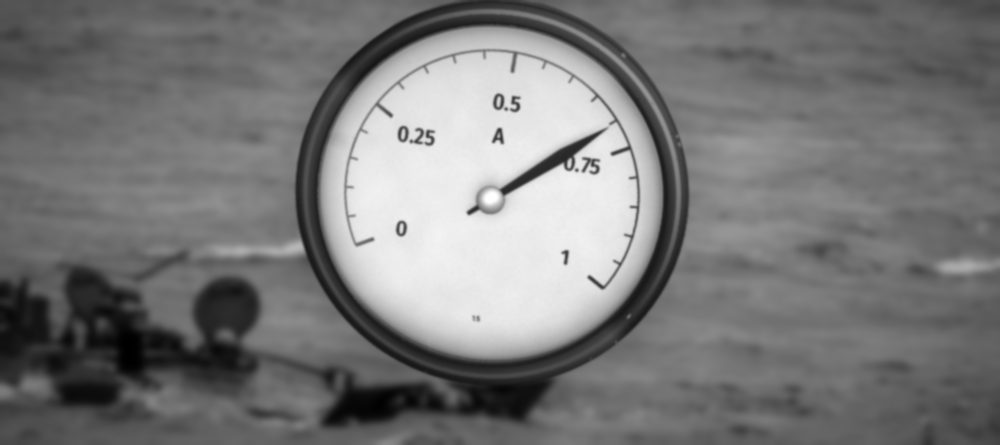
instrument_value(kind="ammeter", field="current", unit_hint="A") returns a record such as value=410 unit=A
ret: value=0.7 unit=A
